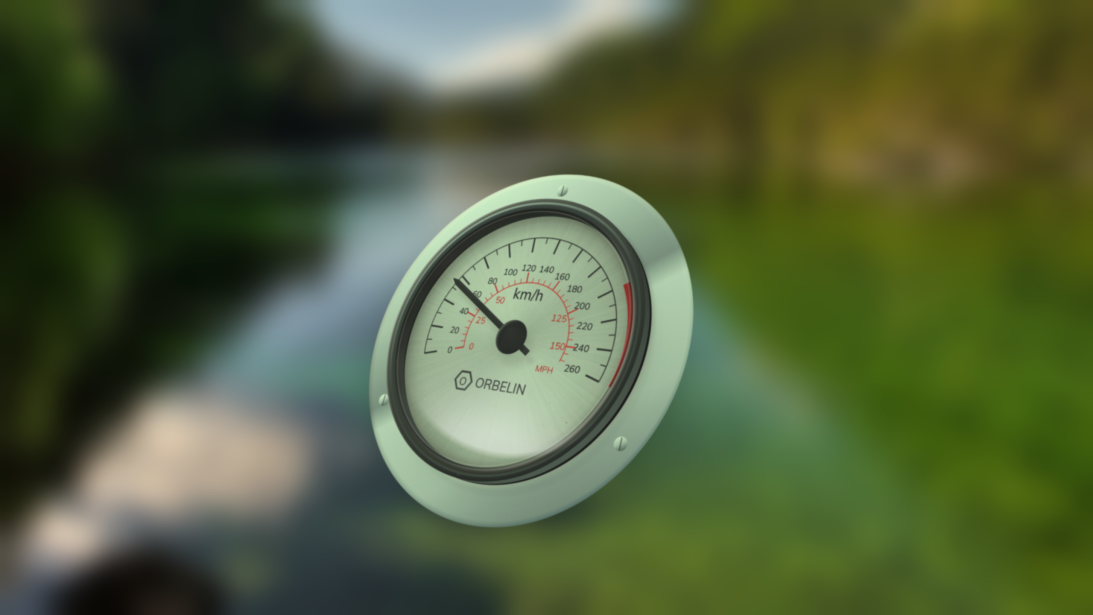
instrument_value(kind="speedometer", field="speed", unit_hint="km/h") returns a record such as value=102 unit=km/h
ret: value=55 unit=km/h
